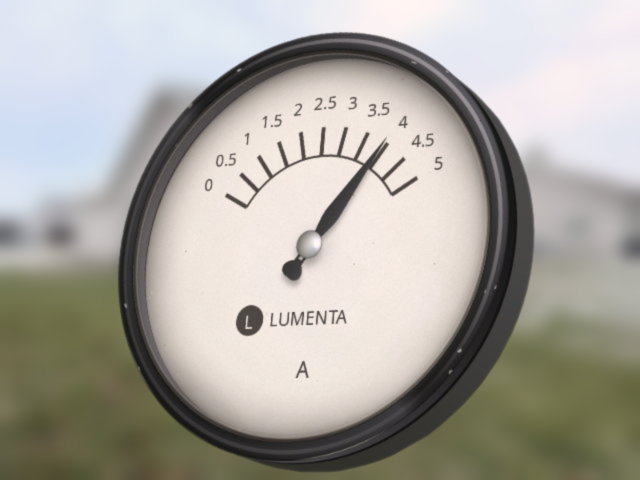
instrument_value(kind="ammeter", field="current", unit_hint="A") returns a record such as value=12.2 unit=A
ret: value=4 unit=A
